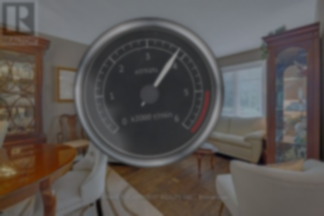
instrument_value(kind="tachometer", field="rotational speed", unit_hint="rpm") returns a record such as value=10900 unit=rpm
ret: value=3800 unit=rpm
